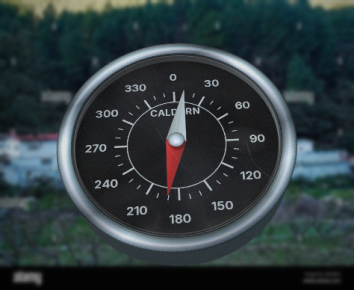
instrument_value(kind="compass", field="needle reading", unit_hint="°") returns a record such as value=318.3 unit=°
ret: value=190 unit=°
